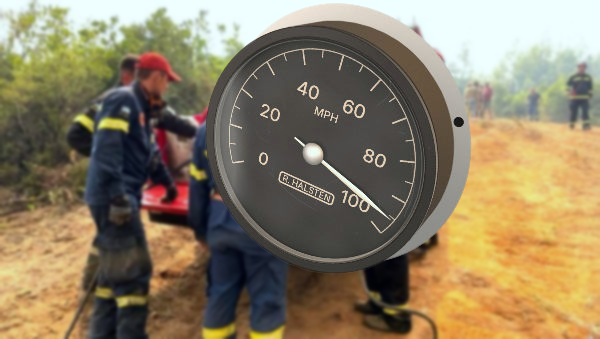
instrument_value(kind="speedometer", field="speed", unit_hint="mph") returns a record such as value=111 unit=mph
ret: value=95 unit=mph
